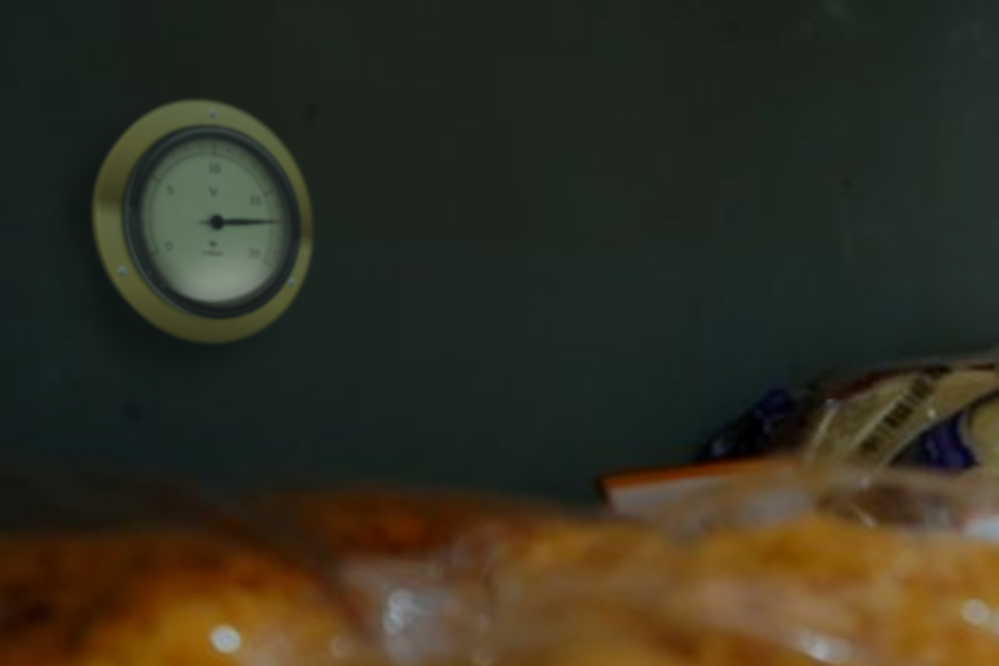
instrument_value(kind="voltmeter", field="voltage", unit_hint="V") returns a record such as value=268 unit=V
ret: value=17 unit=V
